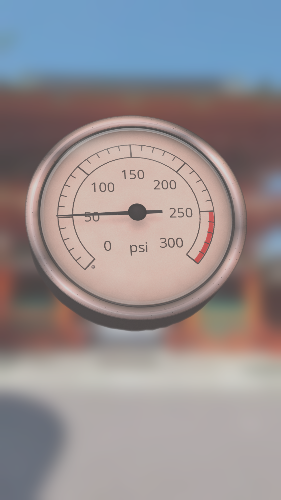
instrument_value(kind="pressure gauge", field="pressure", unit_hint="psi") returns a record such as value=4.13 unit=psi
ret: value=50 unit=psi
